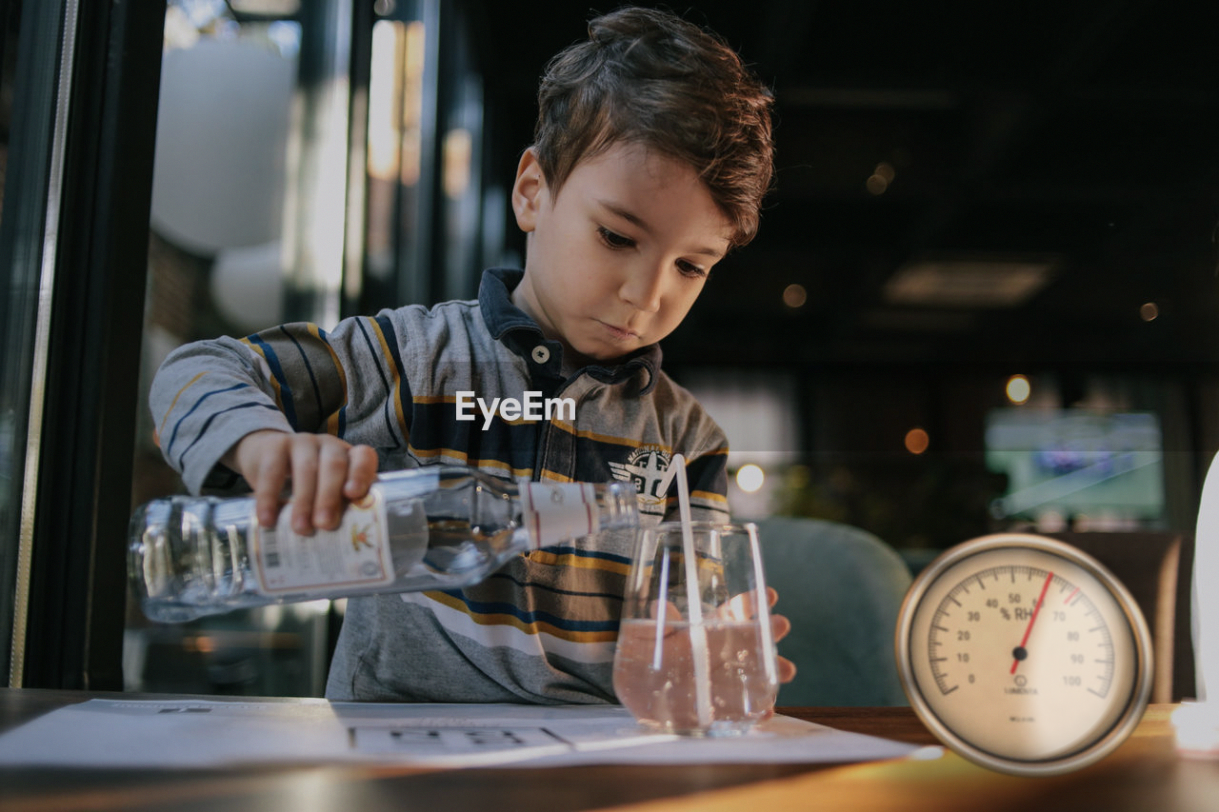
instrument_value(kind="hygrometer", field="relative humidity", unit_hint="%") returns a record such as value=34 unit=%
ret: value=60 unit=%
